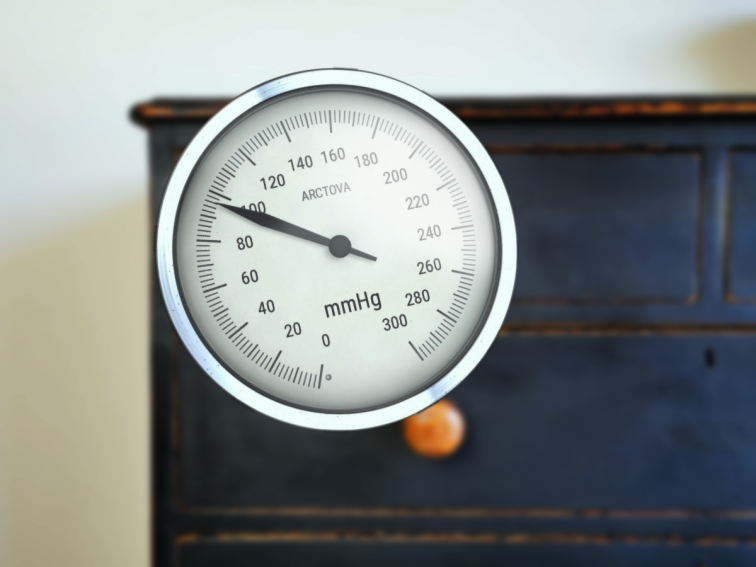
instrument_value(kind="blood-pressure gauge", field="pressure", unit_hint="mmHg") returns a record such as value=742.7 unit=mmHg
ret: value=96 unit=mmHg
